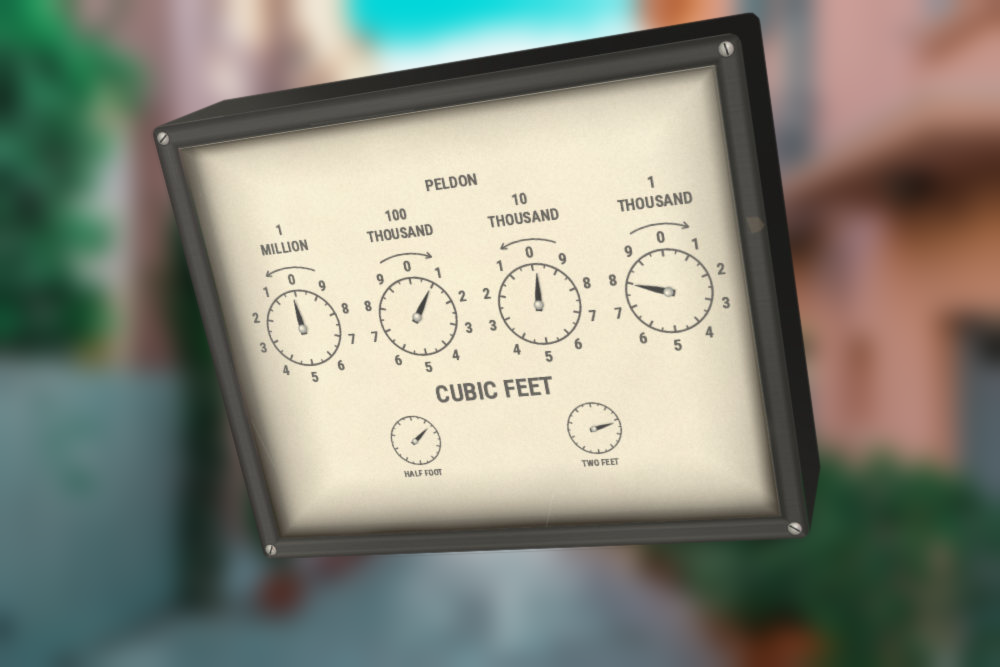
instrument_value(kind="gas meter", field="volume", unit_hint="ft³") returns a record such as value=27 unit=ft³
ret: value=9800 unit=ft³
